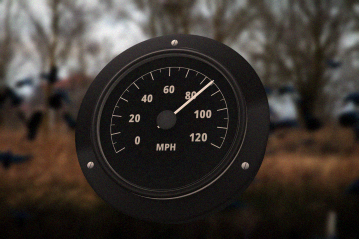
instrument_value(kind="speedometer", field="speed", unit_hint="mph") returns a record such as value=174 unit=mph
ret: value=85 unit=mph
